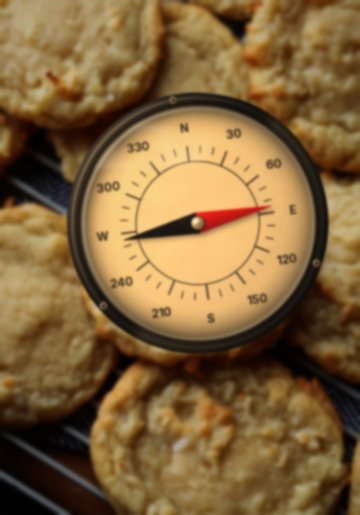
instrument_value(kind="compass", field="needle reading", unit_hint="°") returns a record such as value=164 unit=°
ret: value=85 unit=°
